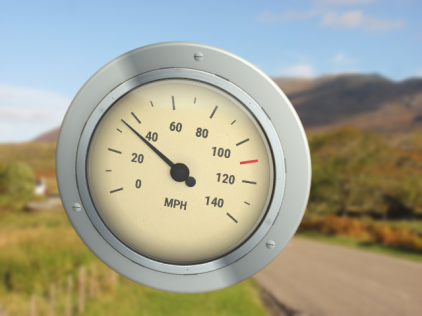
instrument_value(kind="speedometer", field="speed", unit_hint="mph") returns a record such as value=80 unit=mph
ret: value=35 unit=mph
